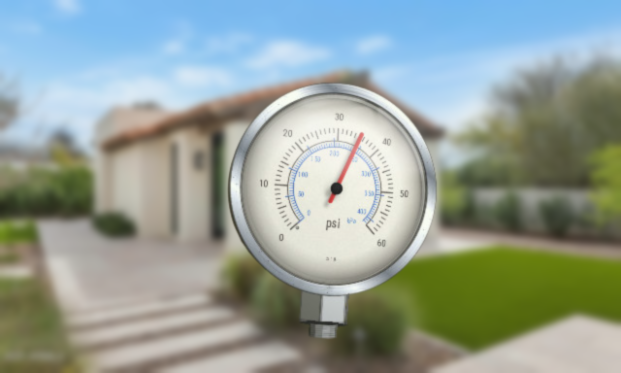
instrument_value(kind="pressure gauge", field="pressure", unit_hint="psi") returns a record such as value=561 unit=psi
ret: value=35 unit=psi
